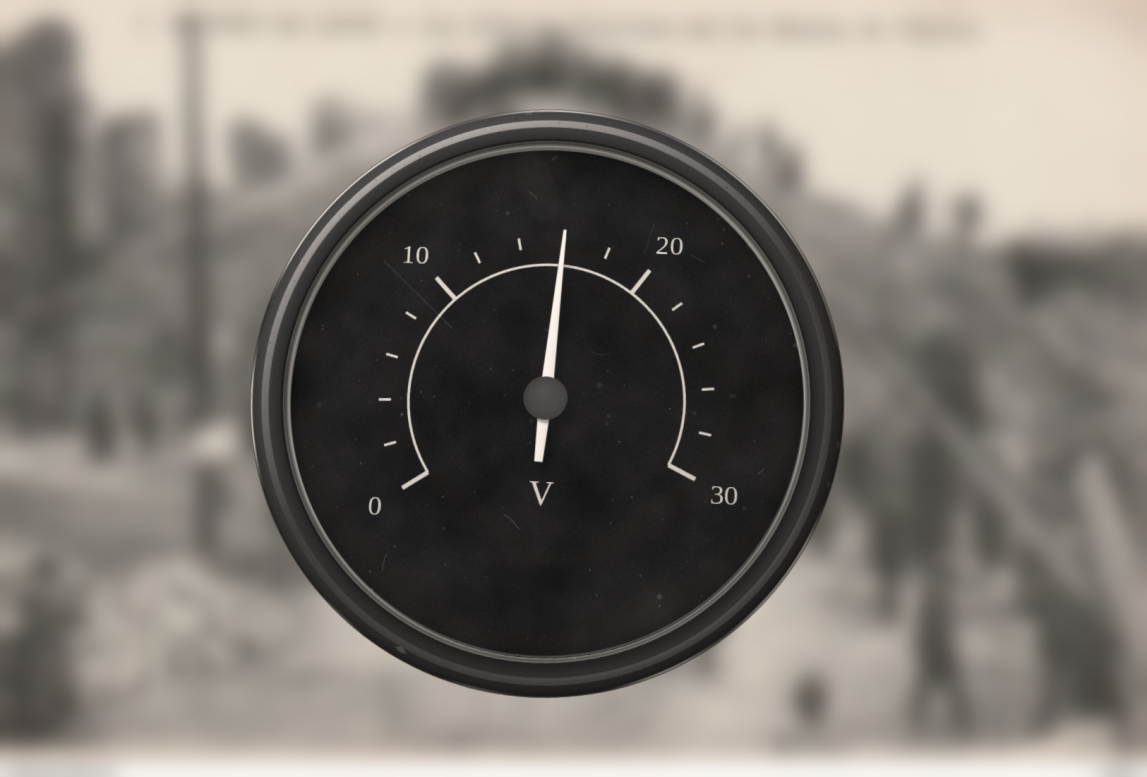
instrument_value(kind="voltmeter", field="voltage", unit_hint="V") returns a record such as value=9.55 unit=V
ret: value=16 unit=V
